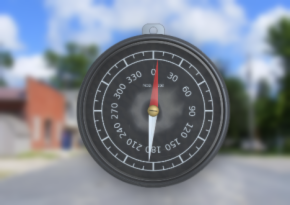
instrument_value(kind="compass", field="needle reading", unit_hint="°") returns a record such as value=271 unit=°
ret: value=5 unit=°
